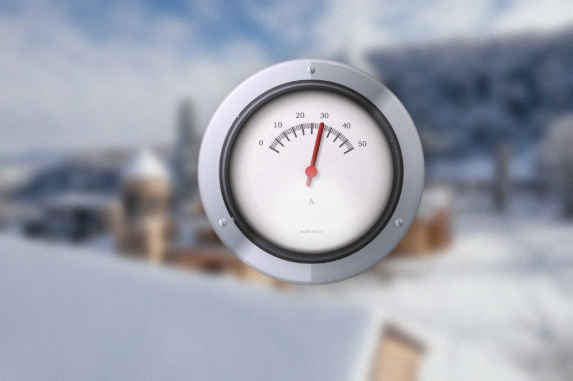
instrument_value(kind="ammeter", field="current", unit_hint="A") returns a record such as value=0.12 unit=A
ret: value=30 unit=A
